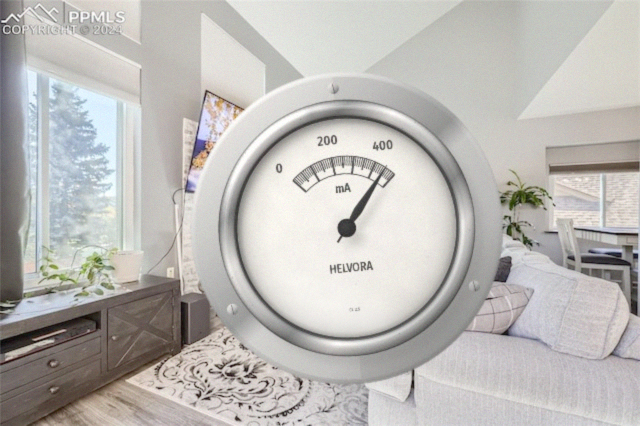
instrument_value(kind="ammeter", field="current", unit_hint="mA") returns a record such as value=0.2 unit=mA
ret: value=450 unit=mA
